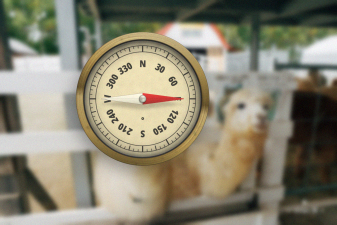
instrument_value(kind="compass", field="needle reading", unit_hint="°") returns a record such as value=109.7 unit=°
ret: value=90 unit=°
